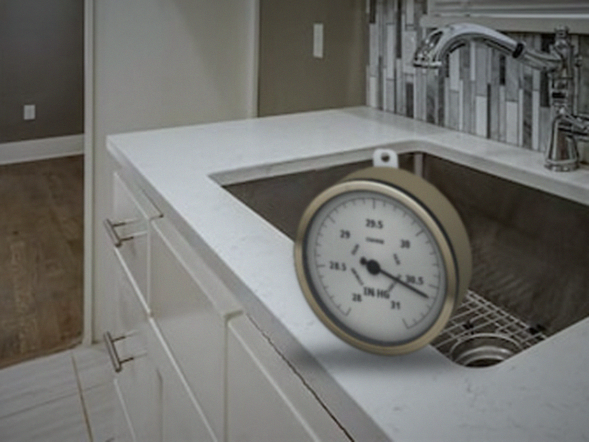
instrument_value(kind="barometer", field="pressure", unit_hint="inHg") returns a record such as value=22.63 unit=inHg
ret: value=30.6 unit=inHg
